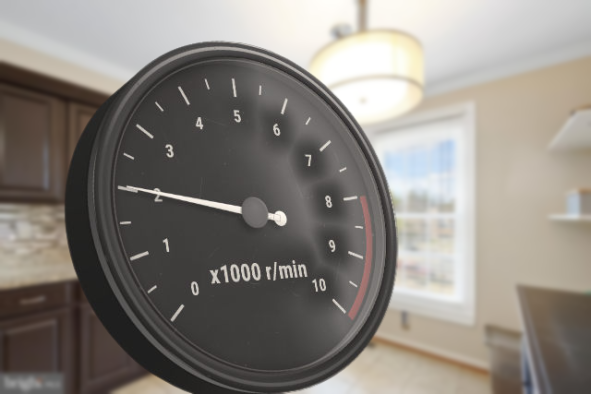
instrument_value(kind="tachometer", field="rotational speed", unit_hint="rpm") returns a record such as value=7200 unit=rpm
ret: value=2000 unit=rpm
